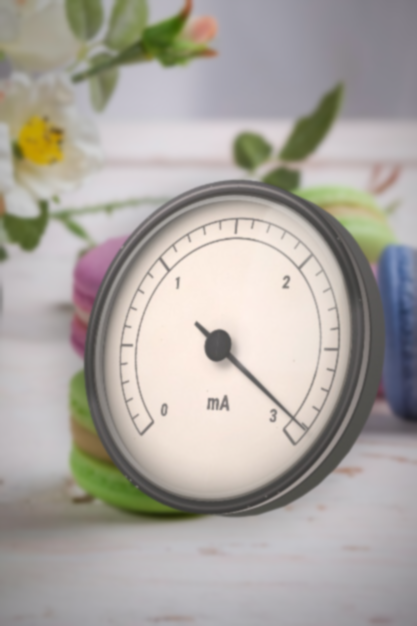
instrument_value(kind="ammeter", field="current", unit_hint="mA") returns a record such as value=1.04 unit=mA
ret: value=2.9 unit=mA
